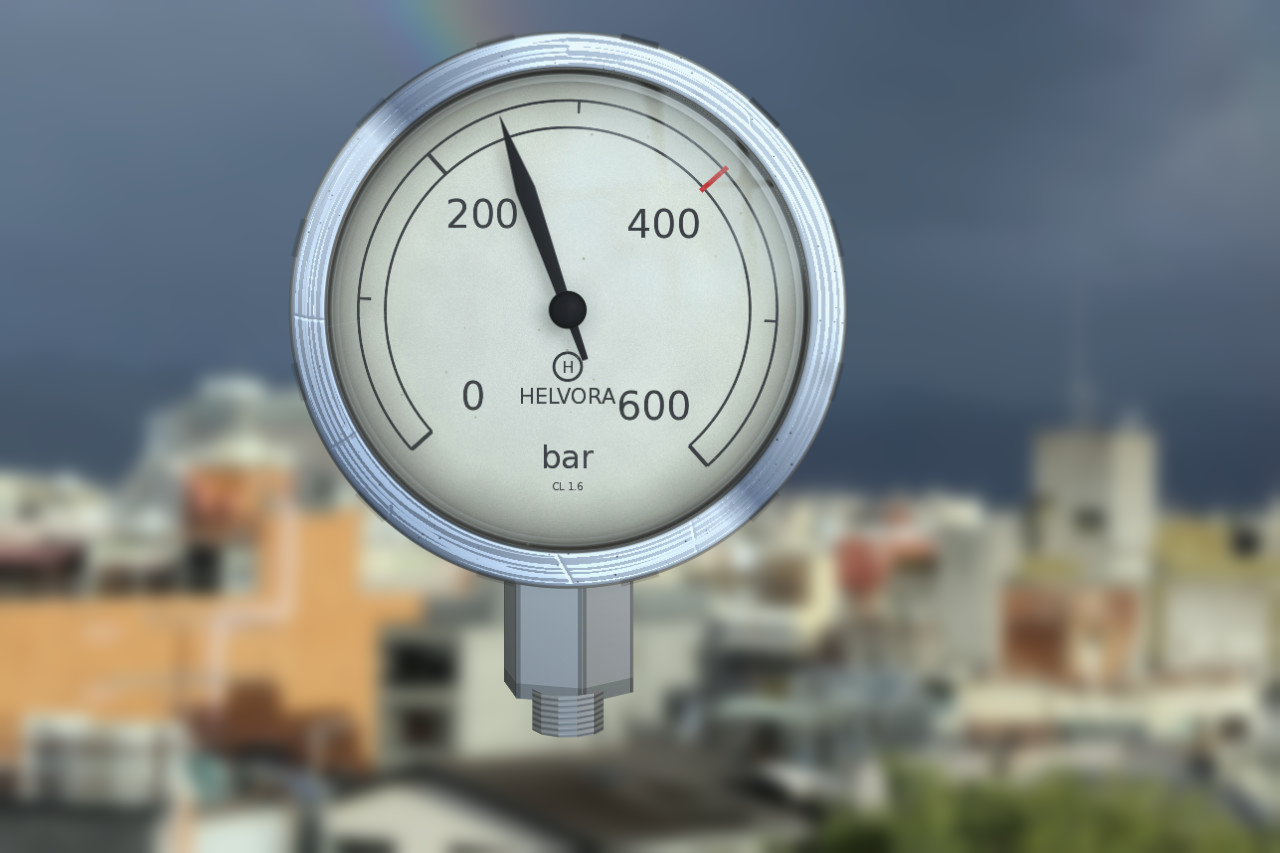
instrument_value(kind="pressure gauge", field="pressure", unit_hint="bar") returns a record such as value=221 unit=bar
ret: value=250 unit=bar
